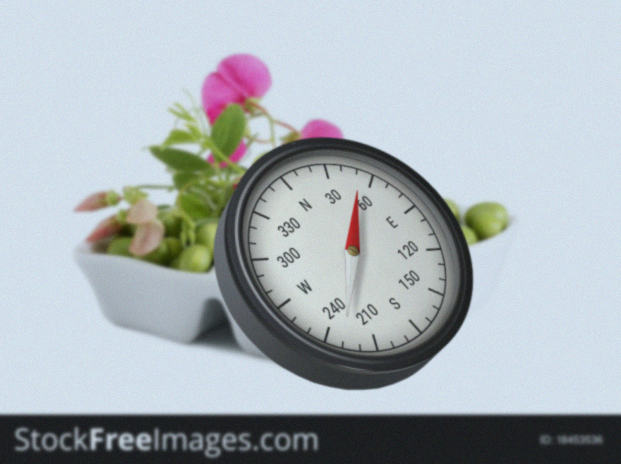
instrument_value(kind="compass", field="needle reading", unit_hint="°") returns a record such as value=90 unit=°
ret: value=50 unit=°
